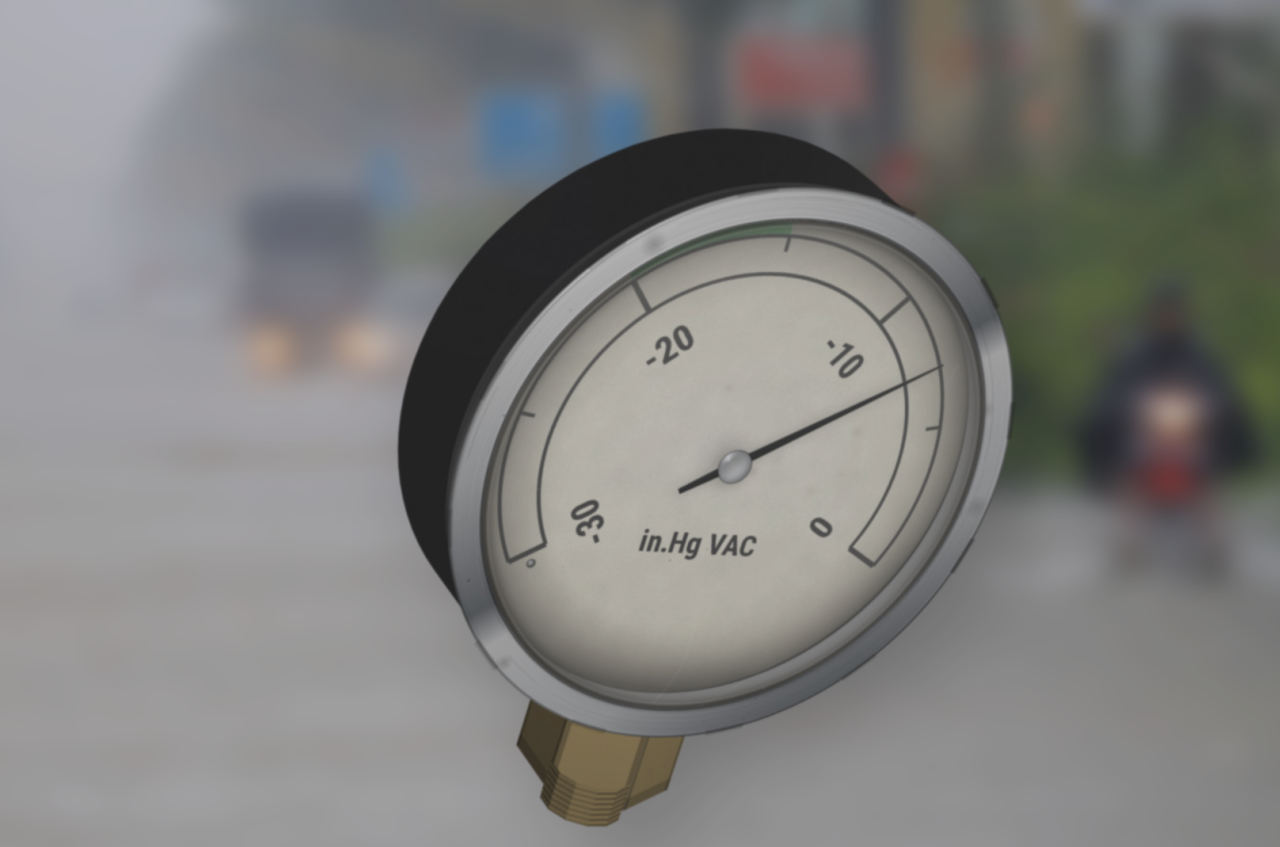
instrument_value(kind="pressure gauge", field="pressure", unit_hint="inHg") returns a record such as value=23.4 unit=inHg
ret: value=-7.5 unit=inHg
